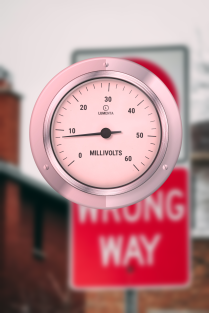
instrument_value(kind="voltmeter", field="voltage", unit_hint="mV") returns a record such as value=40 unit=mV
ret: value=8 unit=mV
